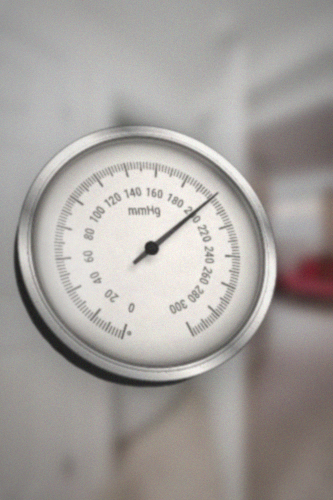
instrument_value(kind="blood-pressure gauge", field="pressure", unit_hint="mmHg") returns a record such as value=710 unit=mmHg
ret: value=200 unit=mmHg
